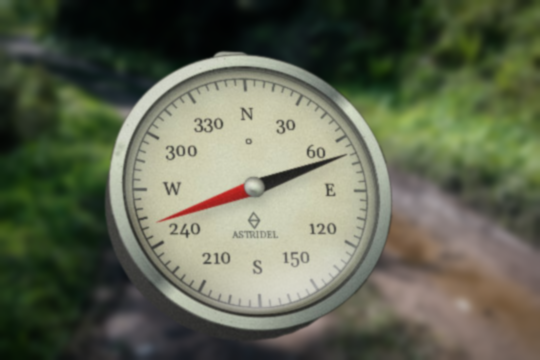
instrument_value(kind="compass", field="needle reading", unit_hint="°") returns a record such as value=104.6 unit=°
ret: value=250 unit=°
